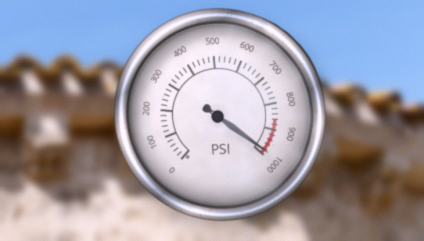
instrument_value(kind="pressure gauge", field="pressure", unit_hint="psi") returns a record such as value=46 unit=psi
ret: value=980 unit=psi
